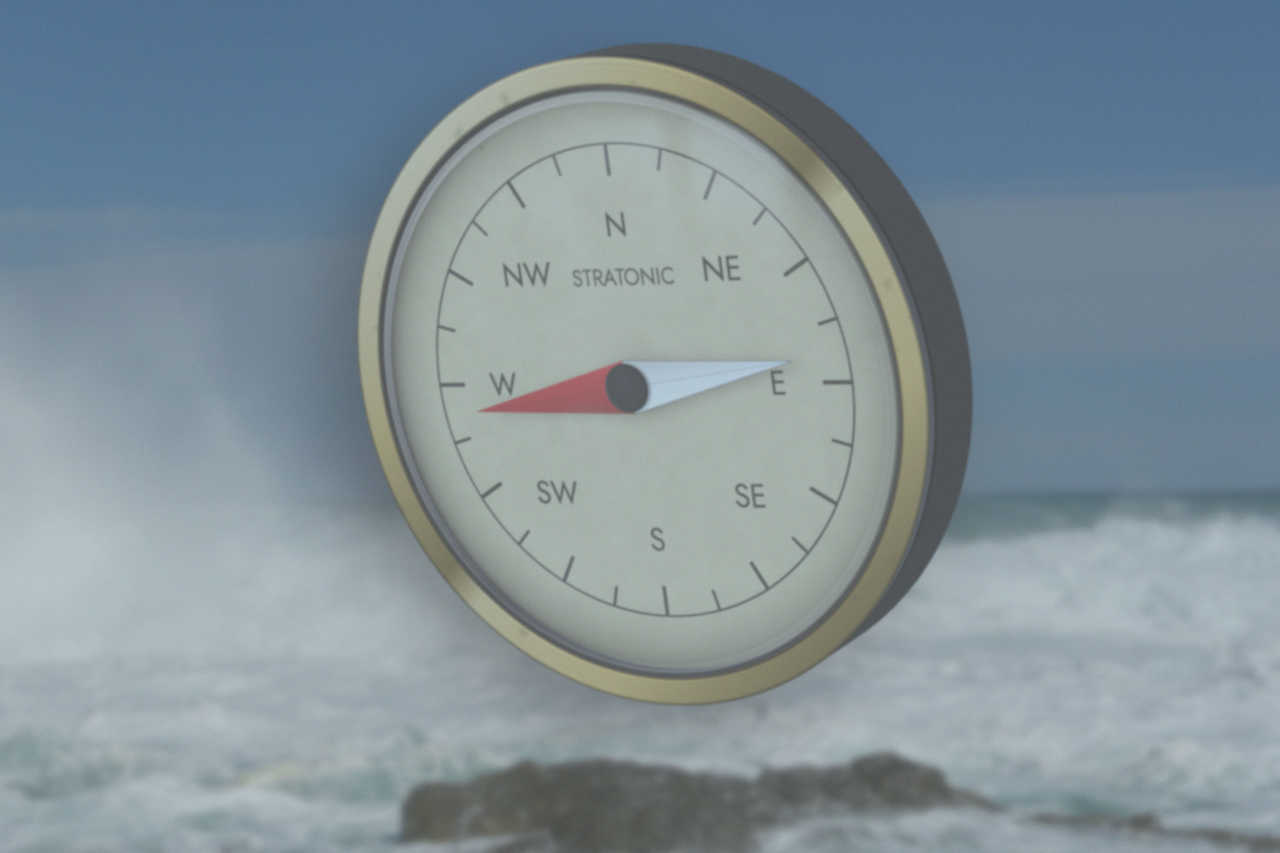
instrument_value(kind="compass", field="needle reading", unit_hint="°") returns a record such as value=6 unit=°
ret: value=262.5 unit=°
